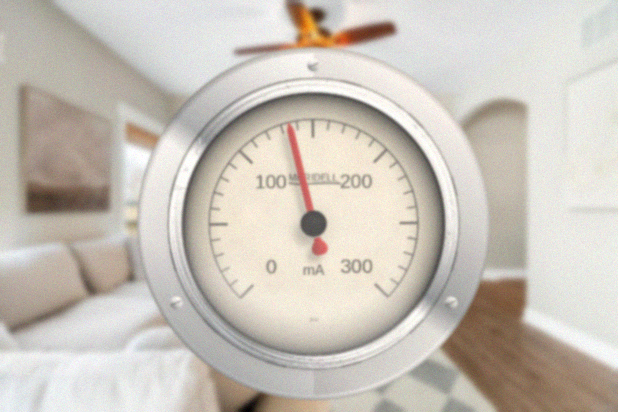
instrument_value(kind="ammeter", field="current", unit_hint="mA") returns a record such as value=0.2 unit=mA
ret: value=135 unit=mA
